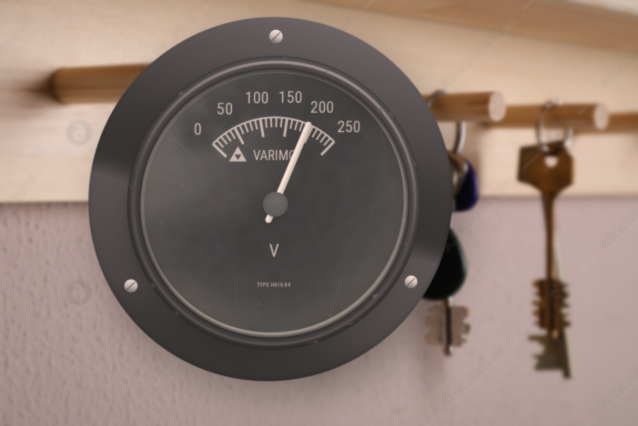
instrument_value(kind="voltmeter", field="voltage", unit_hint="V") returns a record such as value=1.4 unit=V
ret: value=190 unit=V
